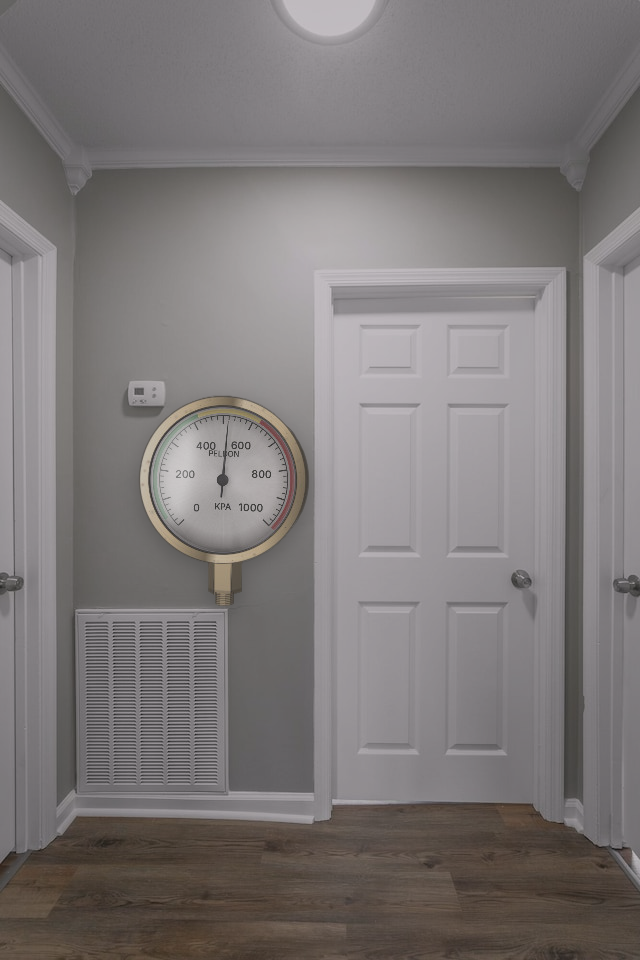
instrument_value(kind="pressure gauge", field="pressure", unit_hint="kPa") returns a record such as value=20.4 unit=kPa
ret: value=520 unit=kPa
